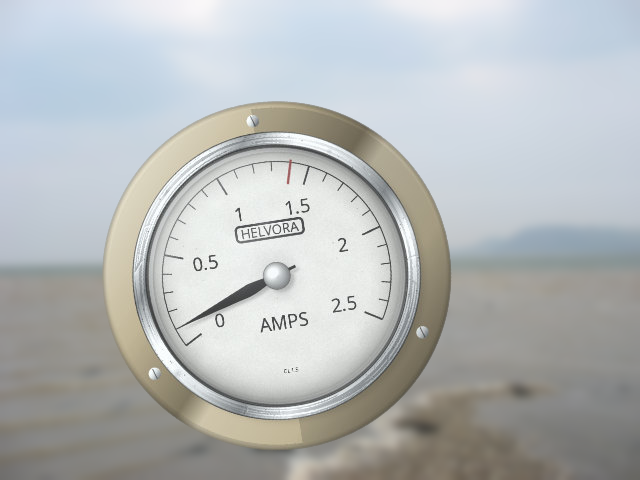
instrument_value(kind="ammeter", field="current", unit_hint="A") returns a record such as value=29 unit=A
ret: value=0.1 unit=A
